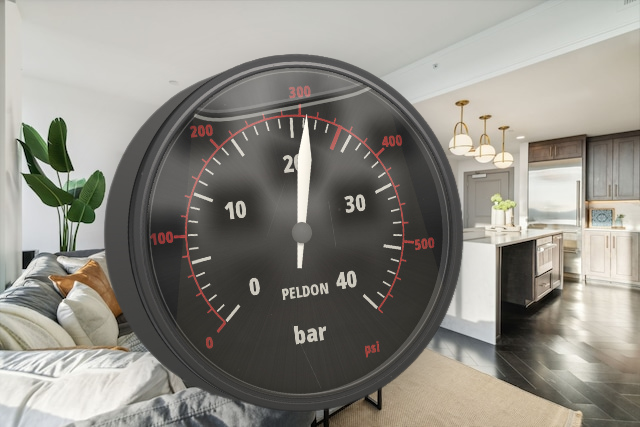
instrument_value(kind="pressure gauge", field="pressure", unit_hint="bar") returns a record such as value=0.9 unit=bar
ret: value=21 unit=bar
